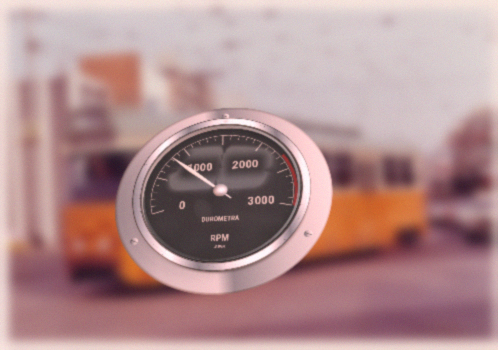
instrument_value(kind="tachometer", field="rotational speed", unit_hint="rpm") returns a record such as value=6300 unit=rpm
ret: value=800 unit=rpm
